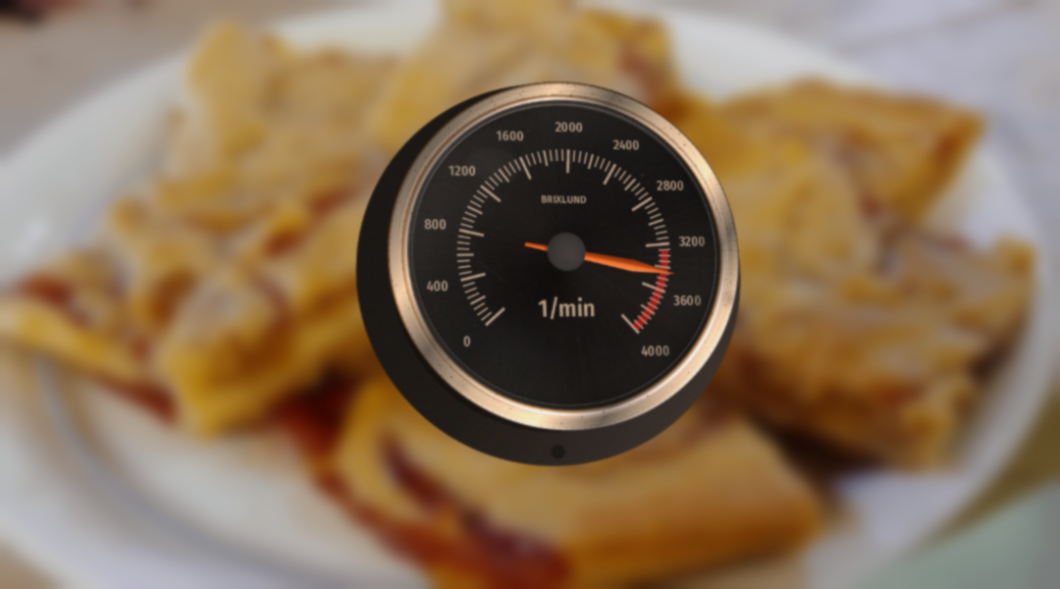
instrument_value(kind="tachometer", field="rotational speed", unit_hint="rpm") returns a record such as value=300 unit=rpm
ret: value=3450 unit=rpm
